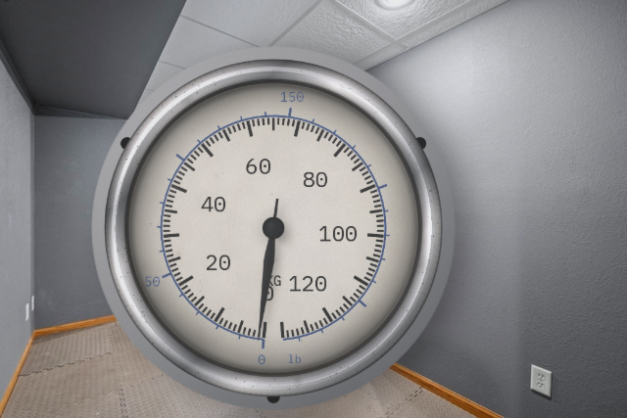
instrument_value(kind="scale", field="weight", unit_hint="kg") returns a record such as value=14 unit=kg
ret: value=1 unit=kg
